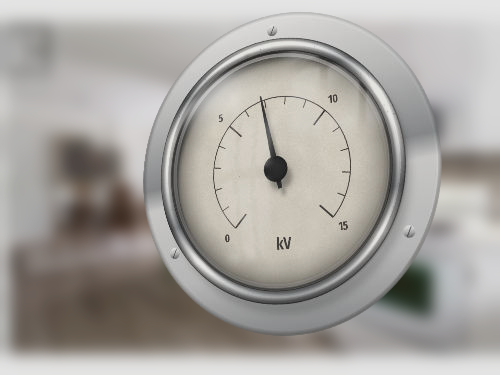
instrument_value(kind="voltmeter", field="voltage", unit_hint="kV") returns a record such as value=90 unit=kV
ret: value=7 unit=kV
